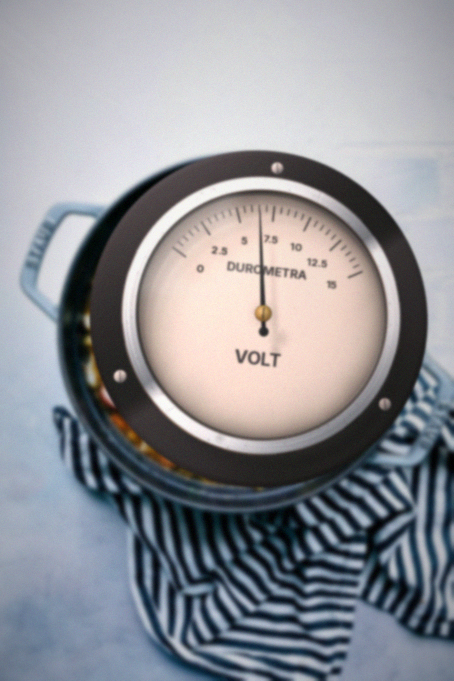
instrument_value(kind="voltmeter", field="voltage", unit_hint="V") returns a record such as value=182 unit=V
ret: value=6.5 unit=V
